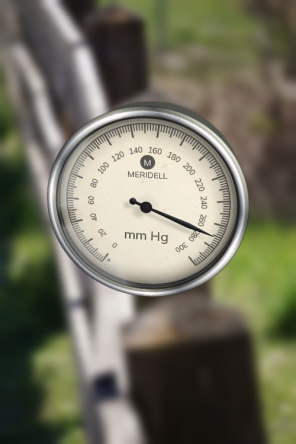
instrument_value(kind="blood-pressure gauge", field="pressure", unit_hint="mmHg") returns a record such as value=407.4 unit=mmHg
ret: value=270 unit=mmHg
